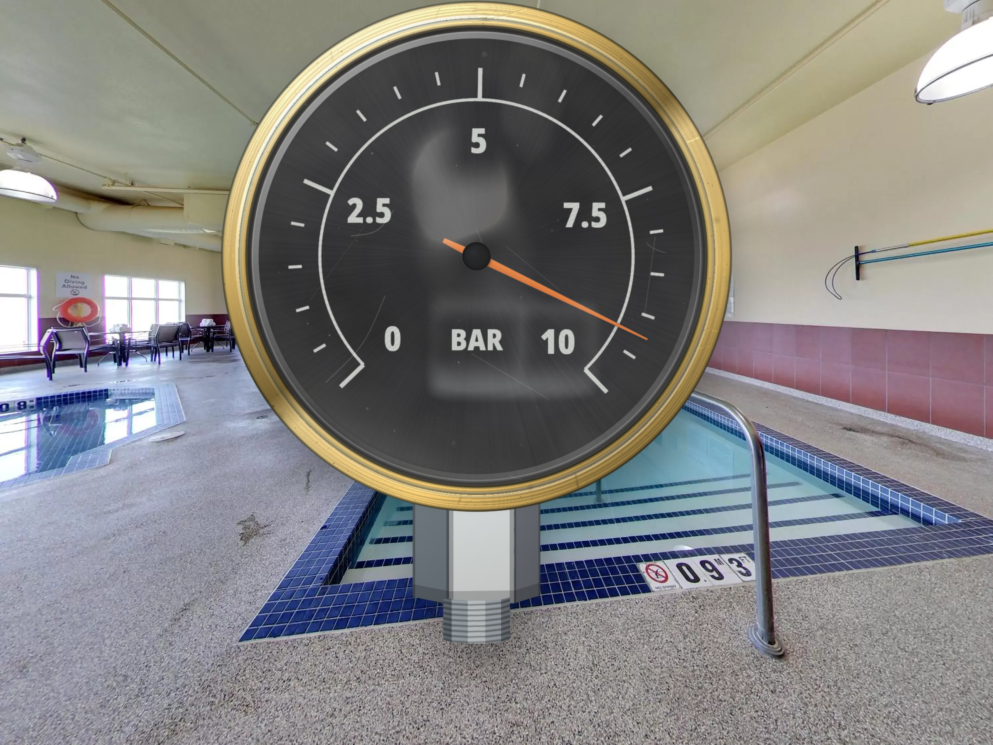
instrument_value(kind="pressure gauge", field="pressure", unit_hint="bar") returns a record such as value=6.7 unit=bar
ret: value=9.25 unit=bar
